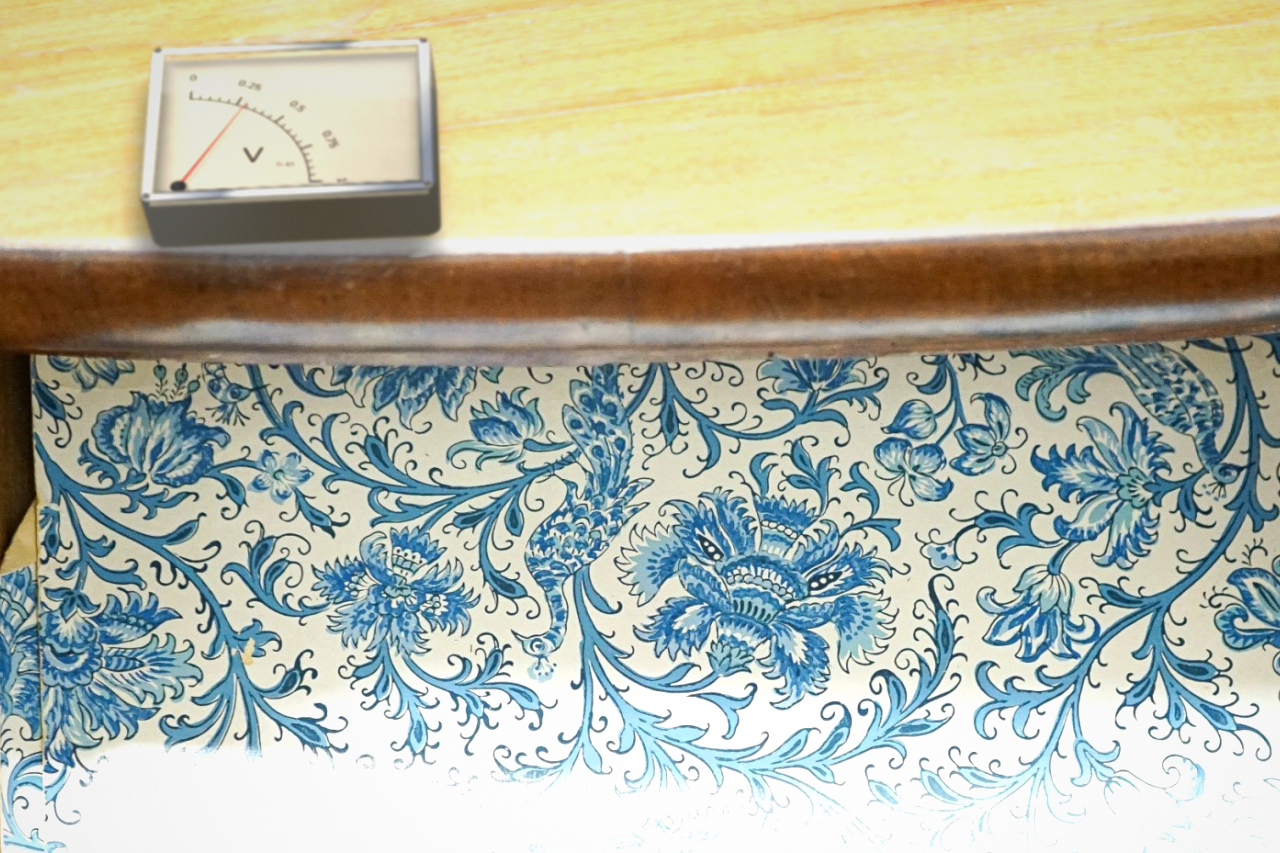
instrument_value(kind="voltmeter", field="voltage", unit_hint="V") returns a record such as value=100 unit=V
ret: value=0.3 unit=V
